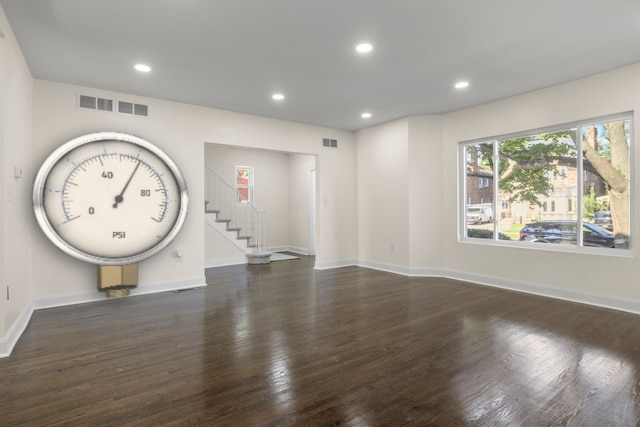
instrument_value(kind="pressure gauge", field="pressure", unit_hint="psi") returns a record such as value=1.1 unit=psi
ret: value=60 unit=psi
